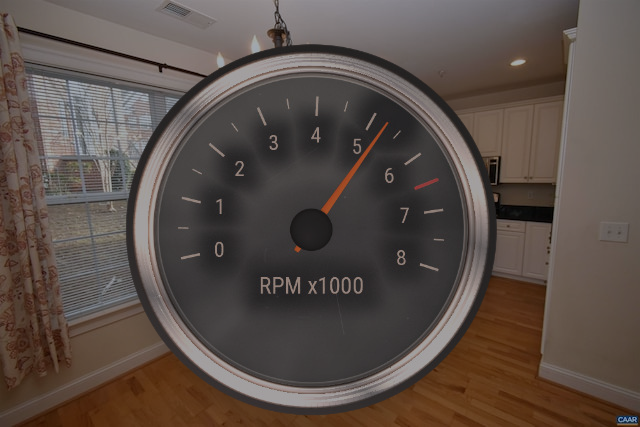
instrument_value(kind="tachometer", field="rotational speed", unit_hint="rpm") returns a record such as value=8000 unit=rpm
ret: value=5250 unit=rpm
